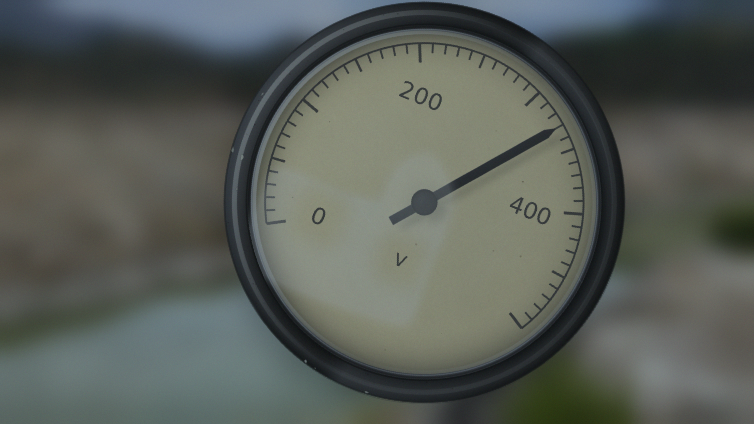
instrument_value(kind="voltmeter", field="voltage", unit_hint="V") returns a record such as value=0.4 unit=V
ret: value=330 unit=V
